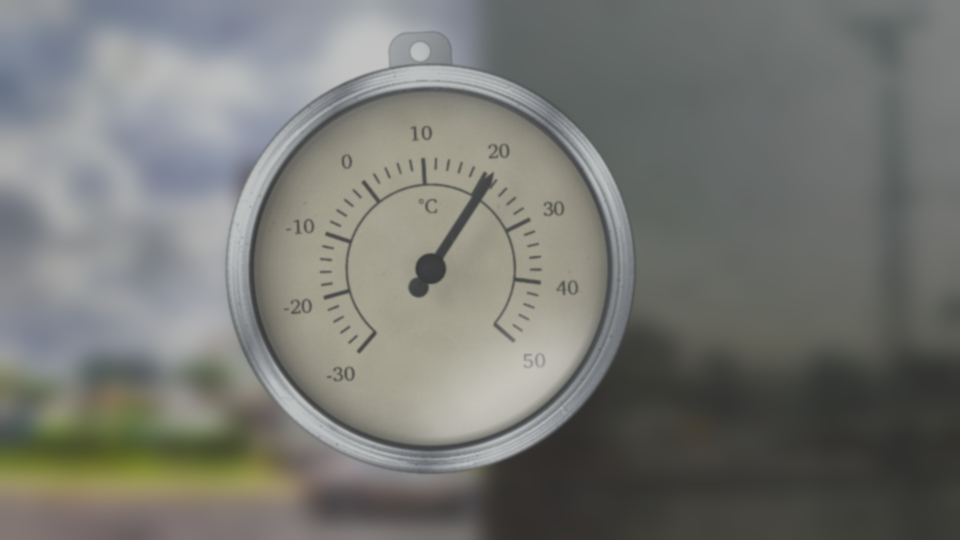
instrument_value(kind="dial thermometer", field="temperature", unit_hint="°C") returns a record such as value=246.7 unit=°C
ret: value=21 unit=°C
